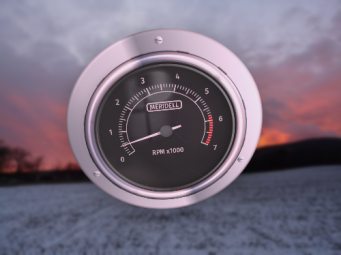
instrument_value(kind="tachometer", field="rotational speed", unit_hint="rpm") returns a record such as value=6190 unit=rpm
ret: value=500 unit=rpm
